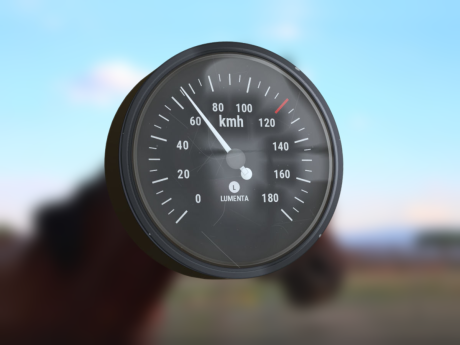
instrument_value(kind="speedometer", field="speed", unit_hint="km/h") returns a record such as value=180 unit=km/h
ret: value=65 unit=km/h
